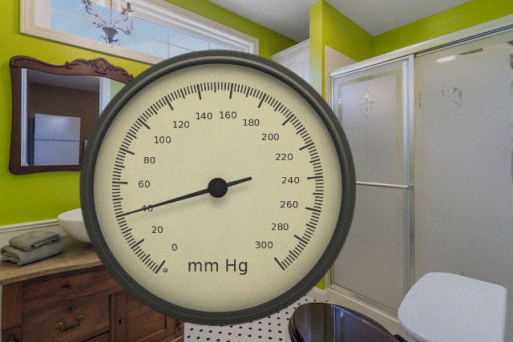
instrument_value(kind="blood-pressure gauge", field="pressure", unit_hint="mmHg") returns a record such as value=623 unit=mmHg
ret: value=40 unit=mmHg
